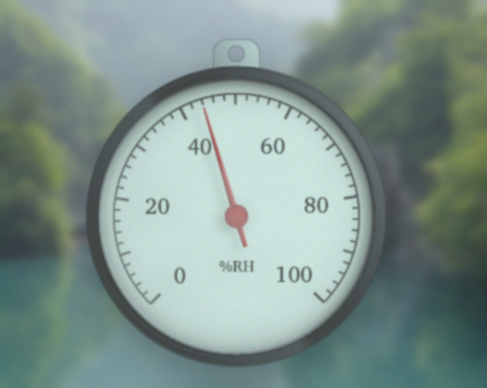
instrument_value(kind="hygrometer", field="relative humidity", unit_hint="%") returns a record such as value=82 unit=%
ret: value=44 unit=%
